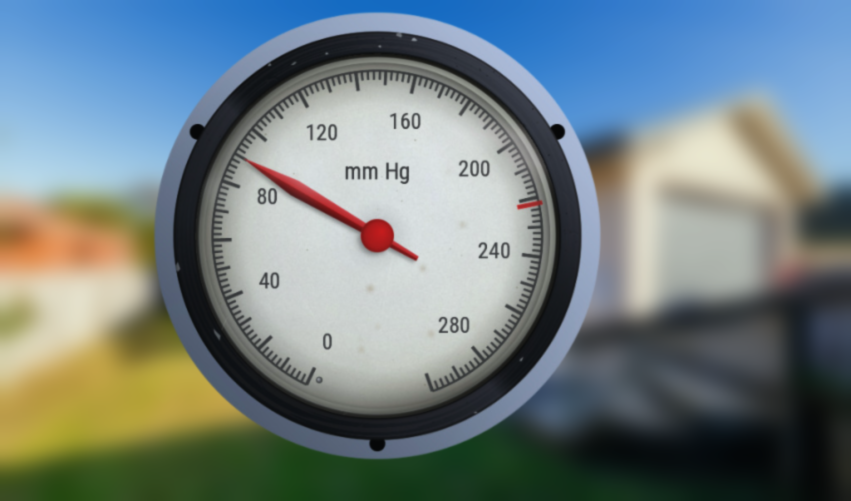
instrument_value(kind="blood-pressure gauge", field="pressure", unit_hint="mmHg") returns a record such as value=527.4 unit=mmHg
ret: value=90 unit=mmHg
